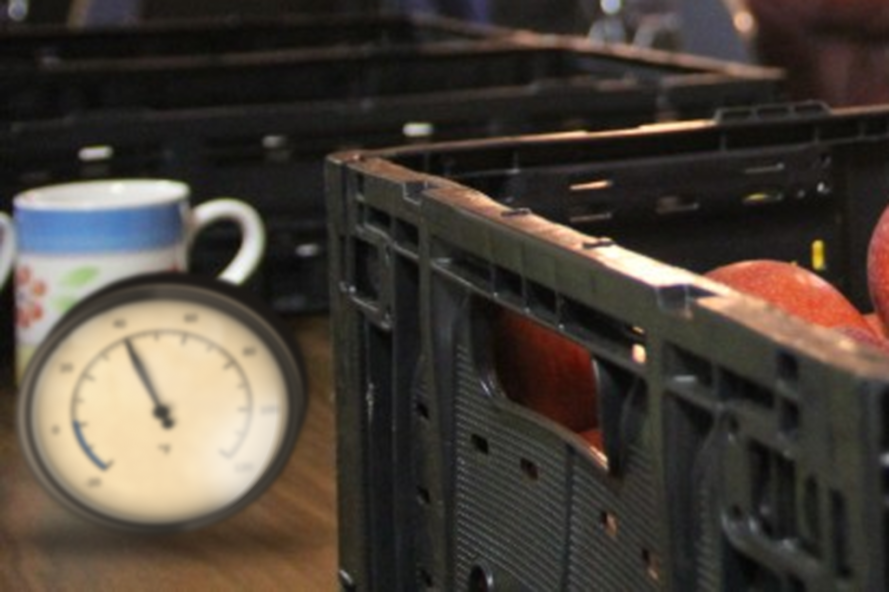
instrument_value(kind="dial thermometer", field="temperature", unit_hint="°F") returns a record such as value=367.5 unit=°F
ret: value=40 unit=°F
